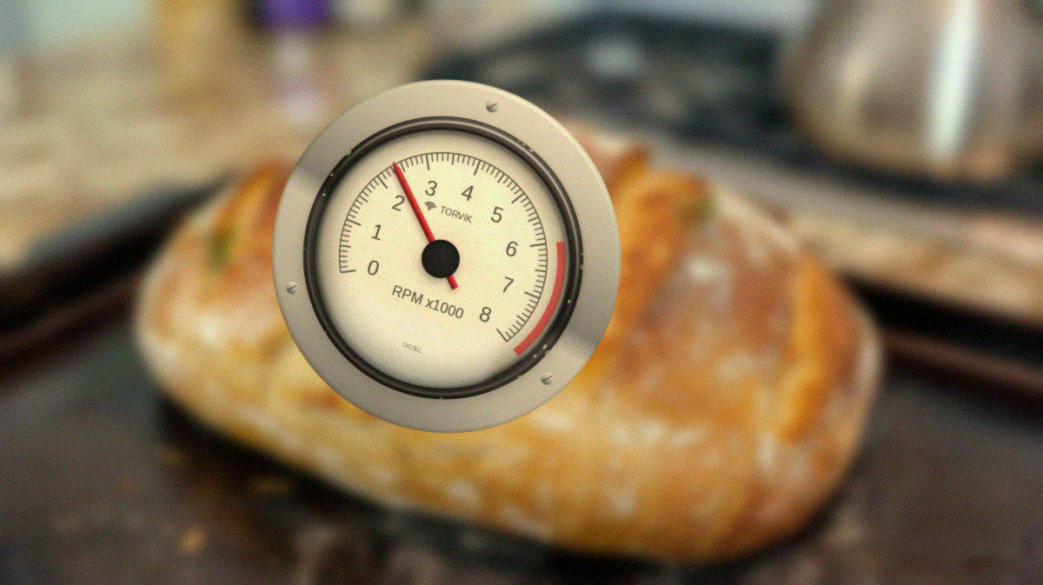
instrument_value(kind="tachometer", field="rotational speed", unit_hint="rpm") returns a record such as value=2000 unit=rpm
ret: value=2400 unit=rpm
